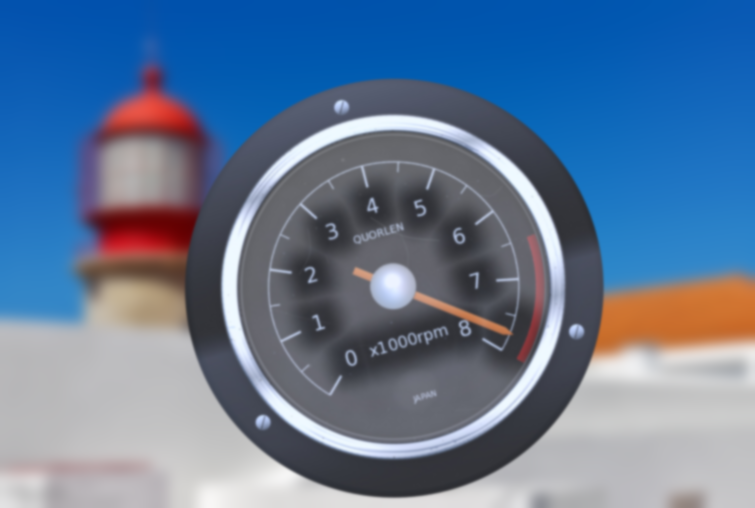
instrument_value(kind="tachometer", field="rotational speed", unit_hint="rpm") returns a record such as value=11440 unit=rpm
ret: value=7750 unit=rpm
